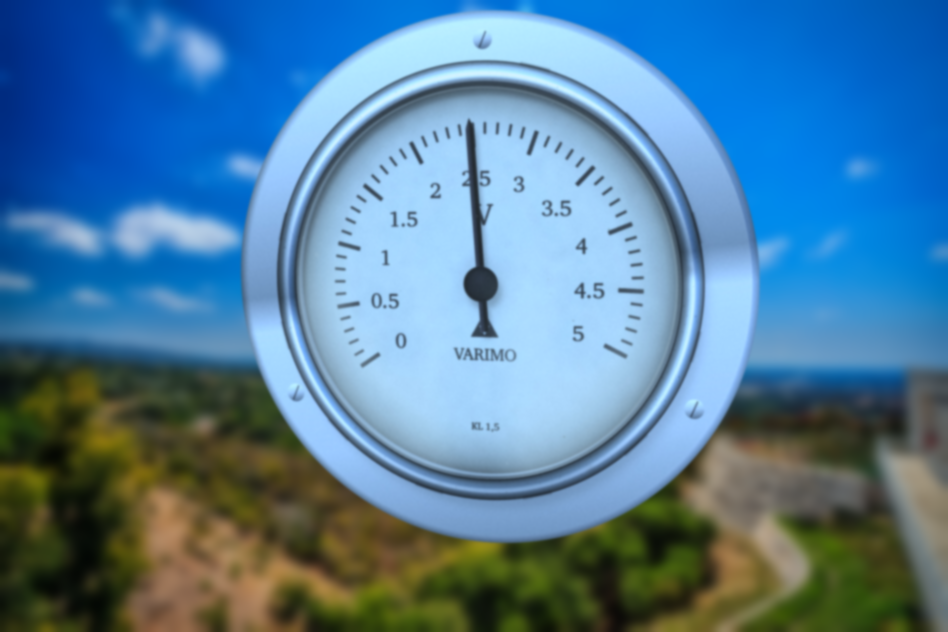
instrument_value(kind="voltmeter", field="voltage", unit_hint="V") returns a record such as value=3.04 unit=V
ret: value=2.5 unit=V
